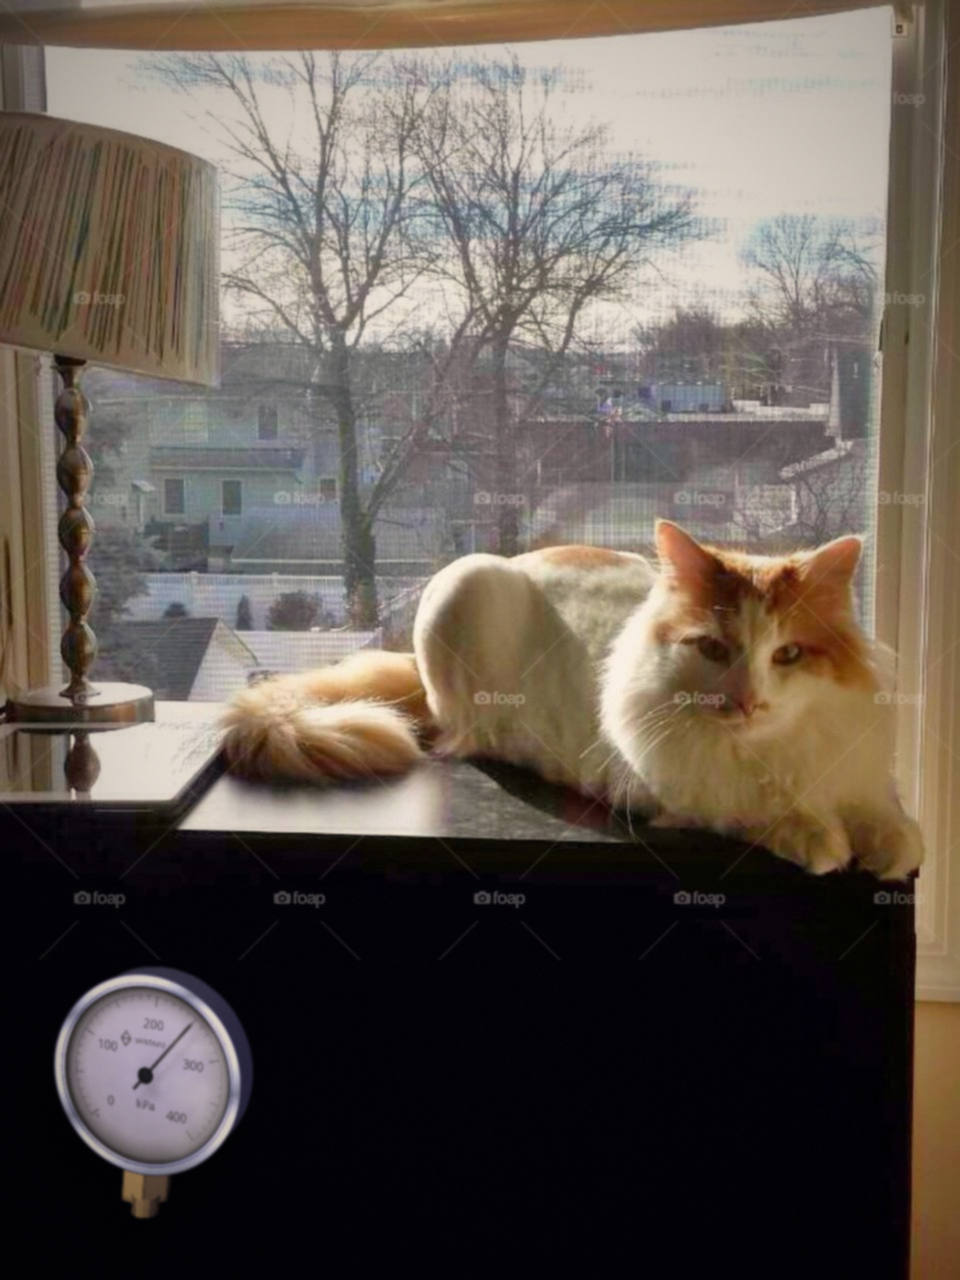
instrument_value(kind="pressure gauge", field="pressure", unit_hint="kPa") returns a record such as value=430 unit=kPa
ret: value=250 unit=kPa
